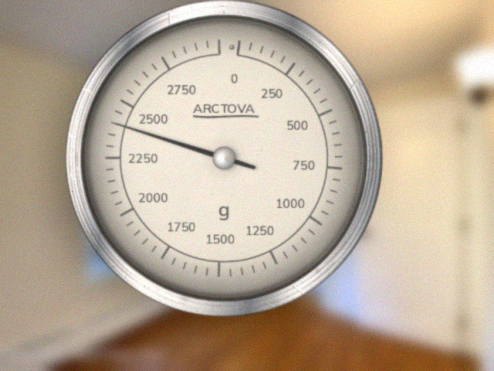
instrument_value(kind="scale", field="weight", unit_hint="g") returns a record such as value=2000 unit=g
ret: value=2400 unit=g
